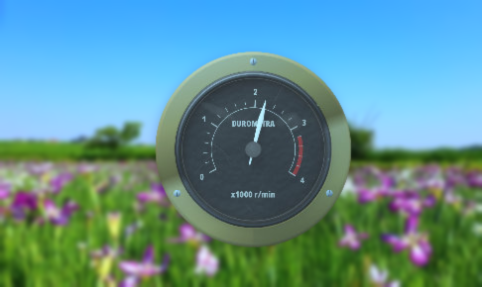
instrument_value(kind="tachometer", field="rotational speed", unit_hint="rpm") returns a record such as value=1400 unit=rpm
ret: value=2200 unit=rpm
